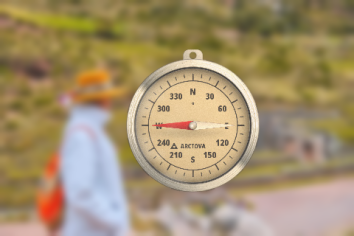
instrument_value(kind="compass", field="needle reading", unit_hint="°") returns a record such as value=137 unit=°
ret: value=270 unit=°
